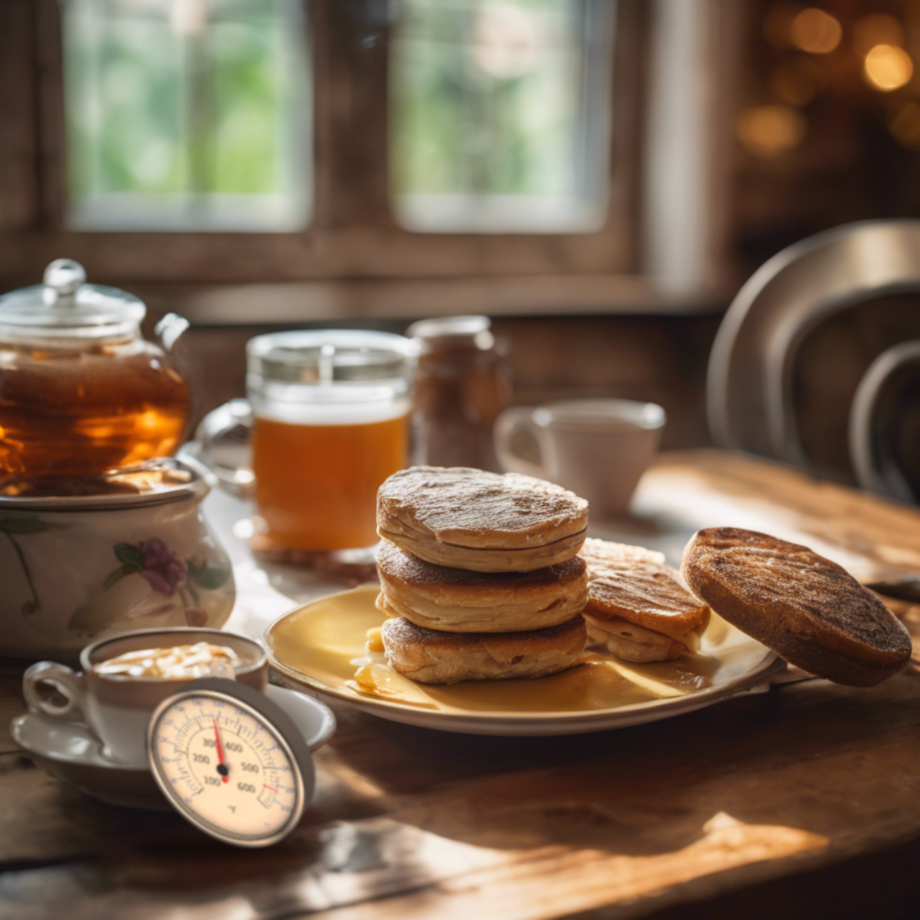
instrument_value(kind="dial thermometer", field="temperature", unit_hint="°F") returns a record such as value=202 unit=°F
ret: value=350 unit=°F
